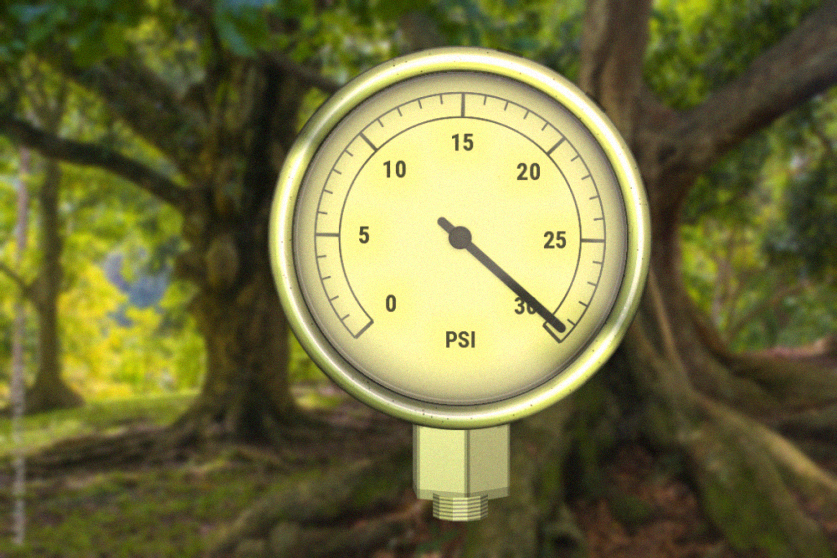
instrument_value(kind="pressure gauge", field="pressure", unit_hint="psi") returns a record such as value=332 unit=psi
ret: value=29.5 unit=psi
